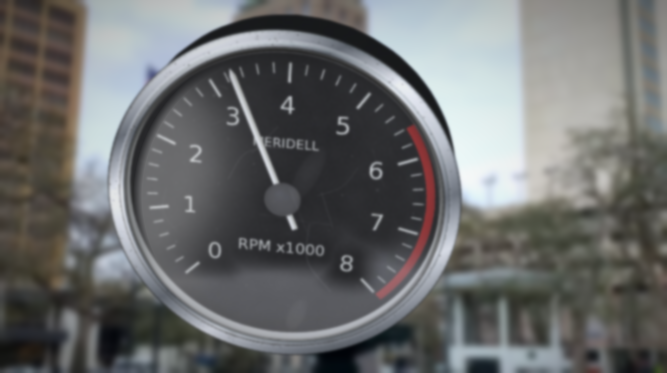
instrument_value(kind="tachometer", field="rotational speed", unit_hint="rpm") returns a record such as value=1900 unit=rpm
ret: value=3300 unit=rpm
